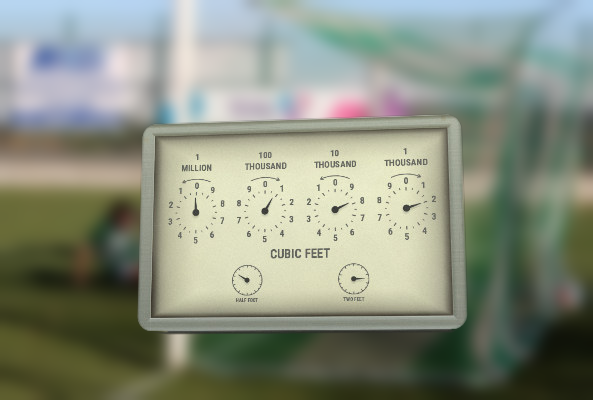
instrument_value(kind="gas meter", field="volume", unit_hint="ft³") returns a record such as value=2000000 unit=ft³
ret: value=8200 unit=ft³
